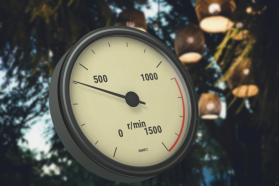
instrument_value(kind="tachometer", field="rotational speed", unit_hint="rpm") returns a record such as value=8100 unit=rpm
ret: value=400 unit=rpm
